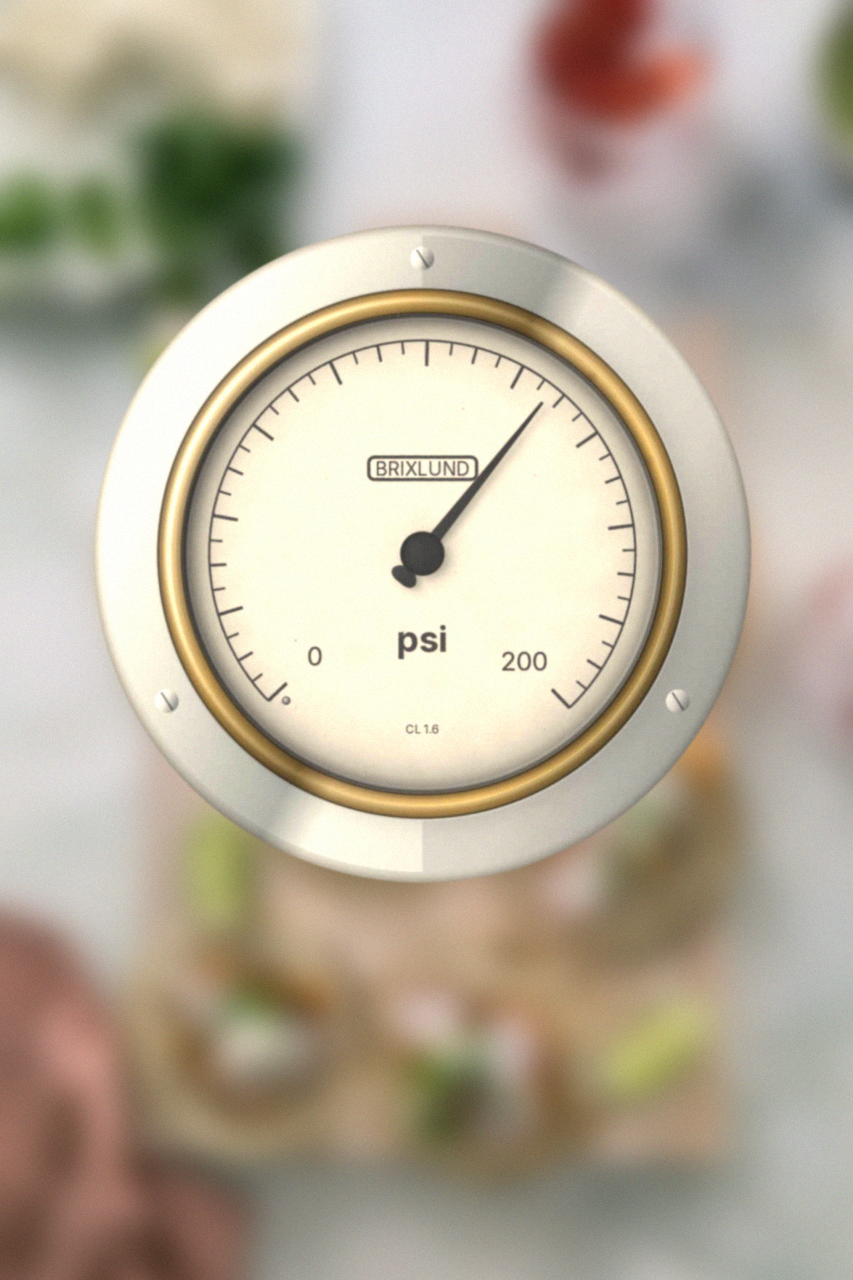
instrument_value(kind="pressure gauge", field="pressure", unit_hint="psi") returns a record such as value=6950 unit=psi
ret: value=127.5 unit=psi
